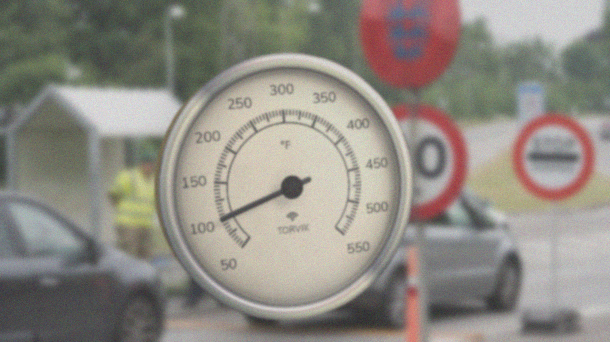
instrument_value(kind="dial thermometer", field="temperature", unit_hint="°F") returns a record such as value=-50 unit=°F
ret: value=100 unit=°F
